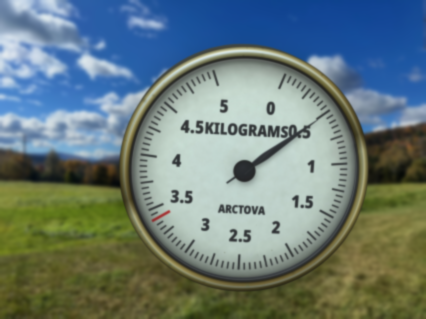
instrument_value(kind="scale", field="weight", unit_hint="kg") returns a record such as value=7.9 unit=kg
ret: value=0.5 unit=kg
